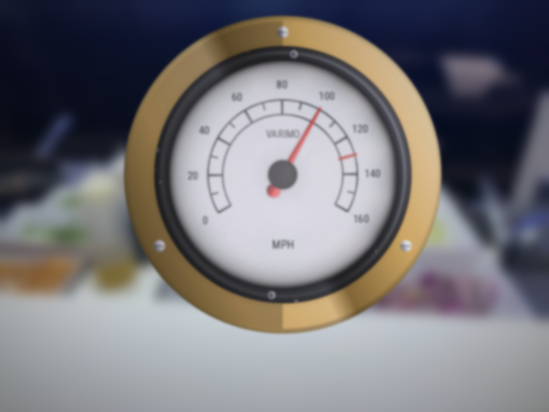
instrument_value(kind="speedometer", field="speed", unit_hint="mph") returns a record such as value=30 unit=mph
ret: value=100 unit=mph
